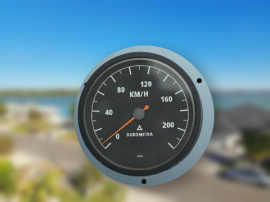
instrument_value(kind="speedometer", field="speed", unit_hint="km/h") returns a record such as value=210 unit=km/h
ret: value=5 unit=km/h
